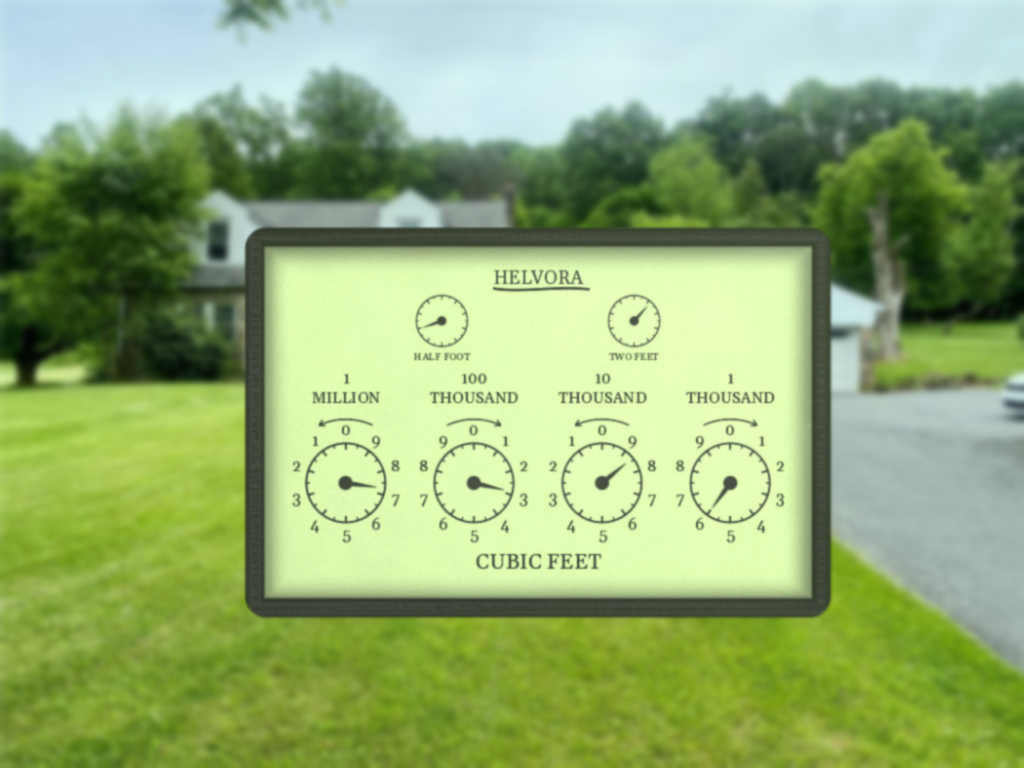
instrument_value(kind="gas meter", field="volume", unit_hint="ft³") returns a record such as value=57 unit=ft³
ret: value=728600 unit=ft³
